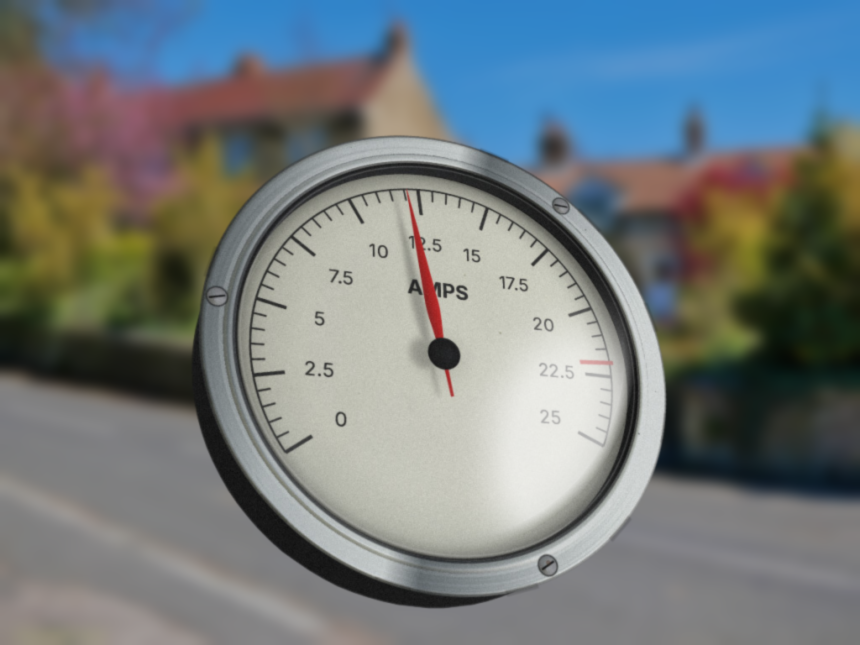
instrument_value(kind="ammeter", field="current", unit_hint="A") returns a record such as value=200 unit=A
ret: value=12 unit=A
